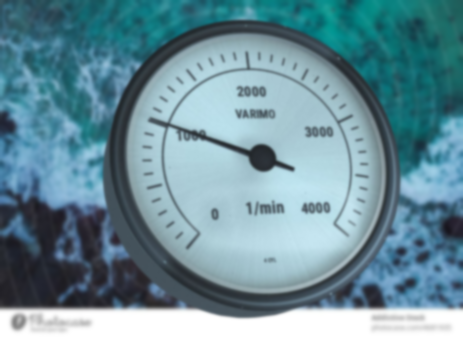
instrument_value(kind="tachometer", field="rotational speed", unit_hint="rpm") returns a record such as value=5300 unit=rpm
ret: value=1000 unit=rpm
